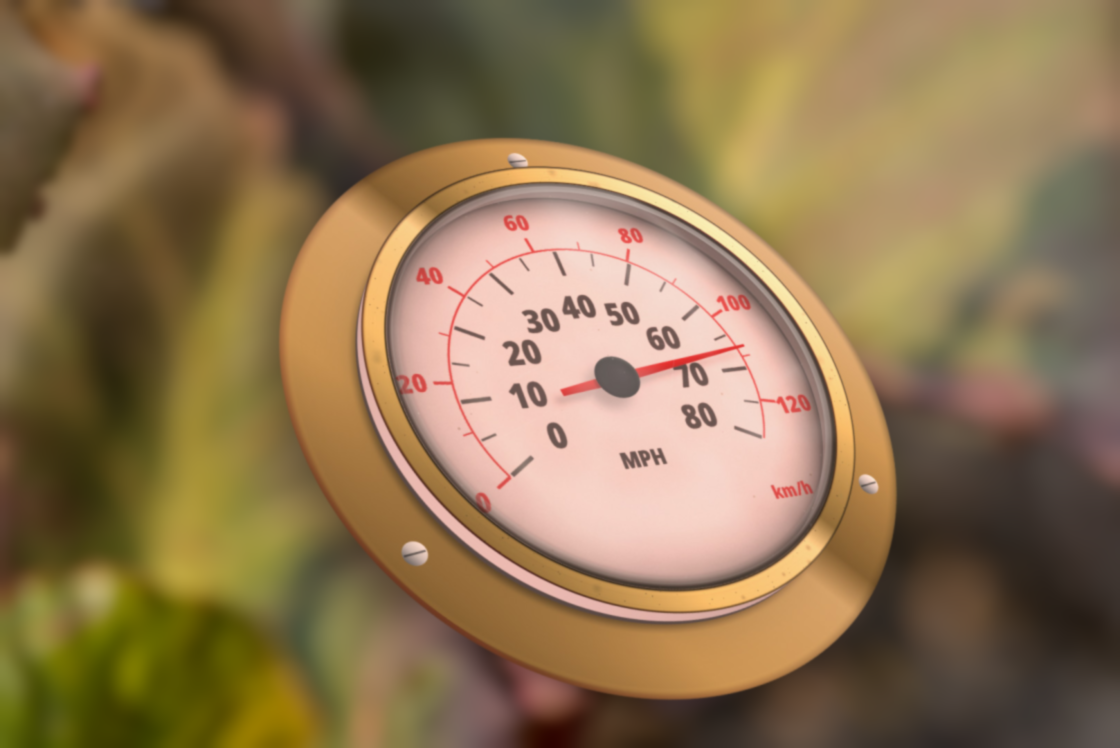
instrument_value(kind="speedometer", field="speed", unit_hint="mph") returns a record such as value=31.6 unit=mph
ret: value=67.5 unit=mph
